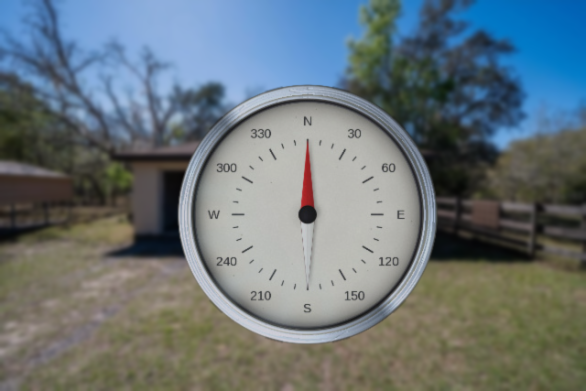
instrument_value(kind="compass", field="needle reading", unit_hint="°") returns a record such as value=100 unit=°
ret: value=0 unit=°
